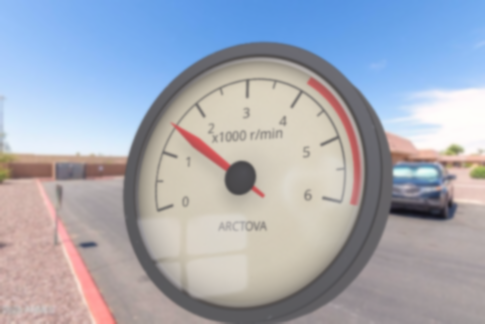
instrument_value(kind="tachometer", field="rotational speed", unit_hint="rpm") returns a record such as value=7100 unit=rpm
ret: value=1500 unit=rpm
